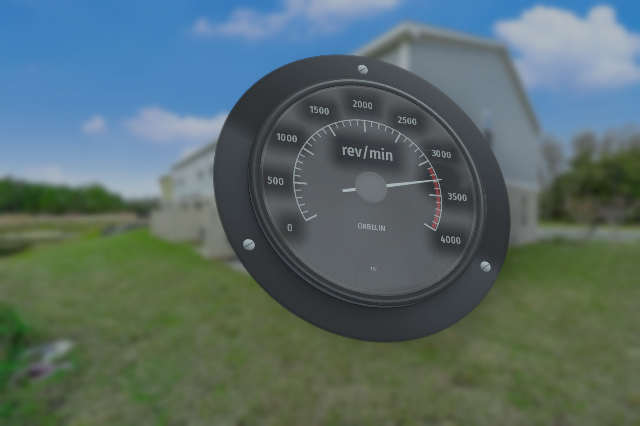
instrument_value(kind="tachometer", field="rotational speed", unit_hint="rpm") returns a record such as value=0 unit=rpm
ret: value=3300 unit=rpm
